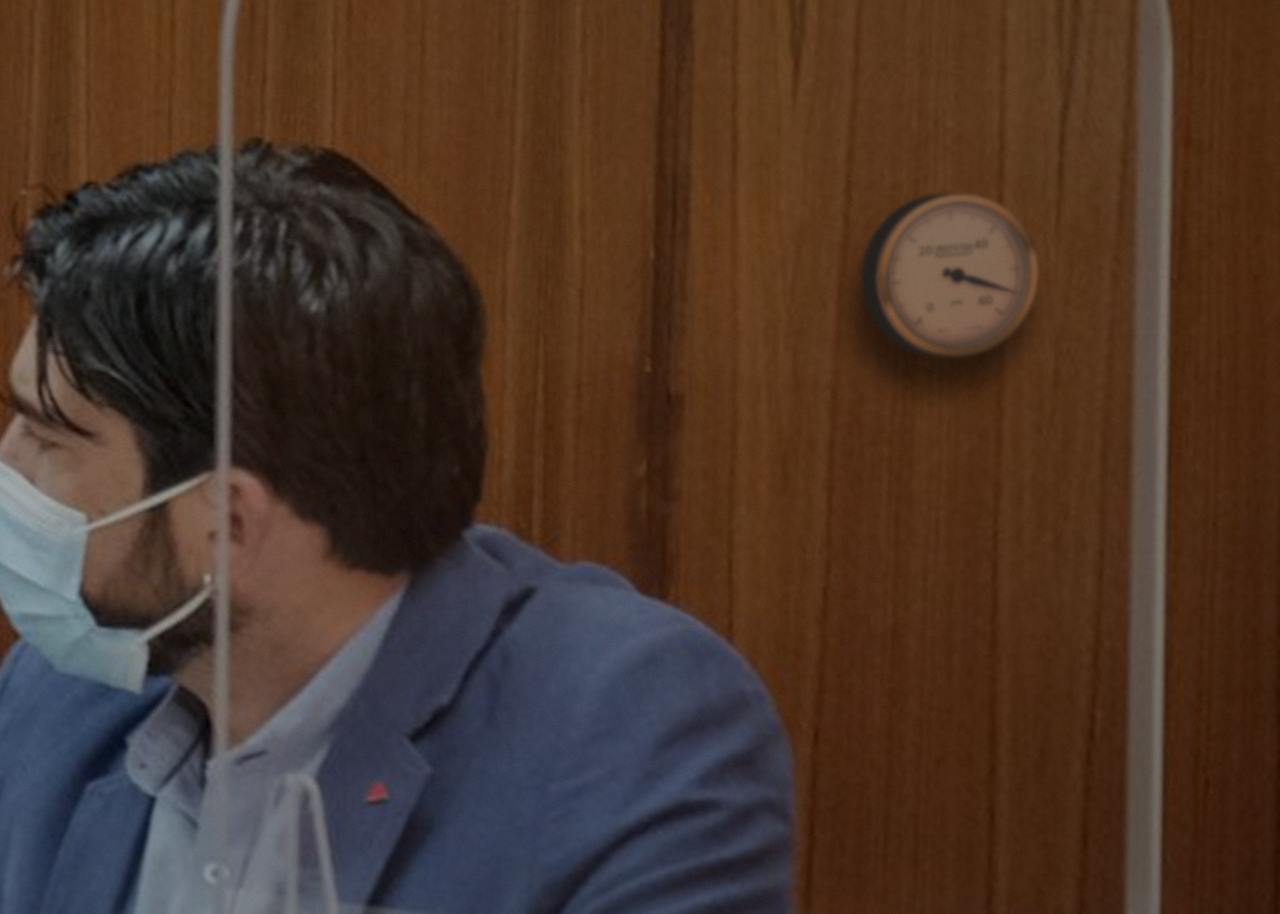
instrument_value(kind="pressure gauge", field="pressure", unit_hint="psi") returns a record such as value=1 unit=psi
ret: value=55 unit=psi
